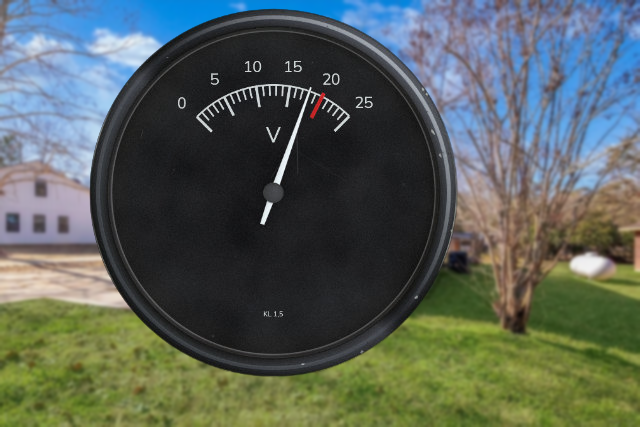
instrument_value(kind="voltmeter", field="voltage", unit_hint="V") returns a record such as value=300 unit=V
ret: value=18 unit=V
